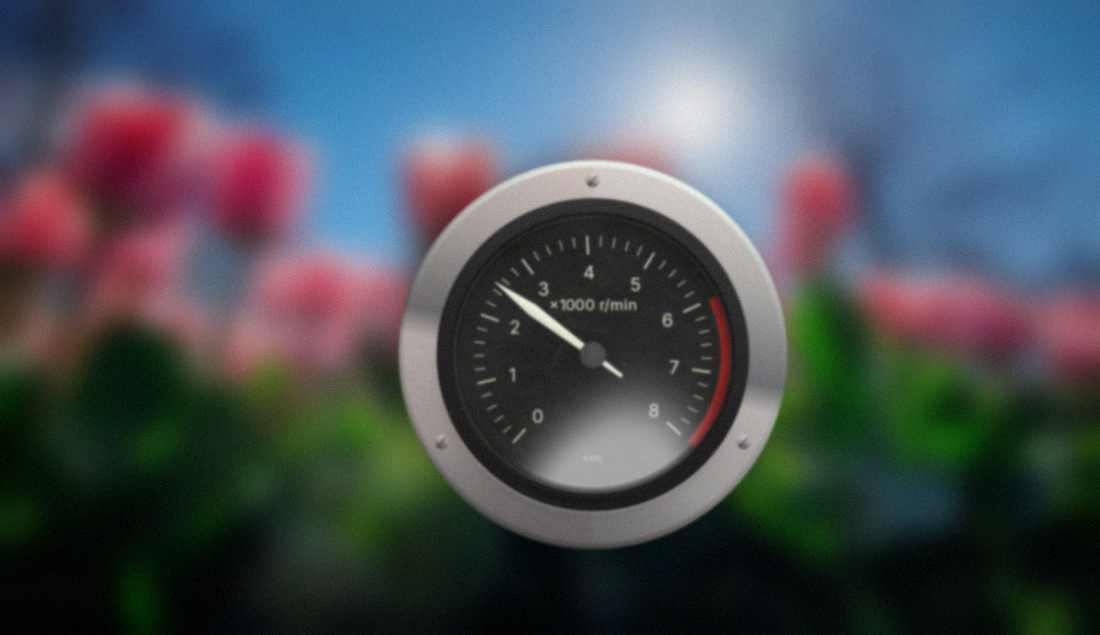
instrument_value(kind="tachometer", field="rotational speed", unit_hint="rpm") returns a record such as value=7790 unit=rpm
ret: value=2500 unit=rpm
